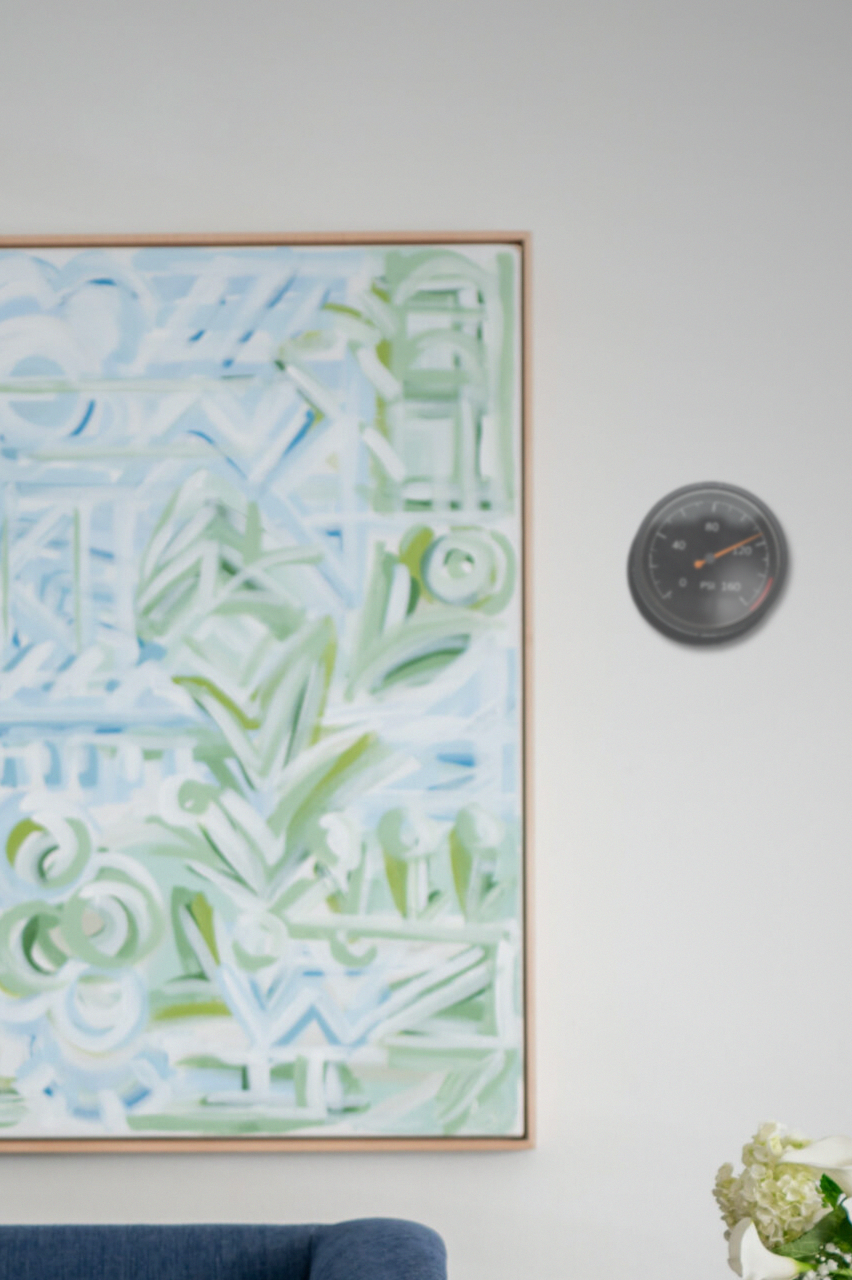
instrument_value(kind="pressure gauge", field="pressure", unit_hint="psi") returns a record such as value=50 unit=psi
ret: value=115 unit=psi
